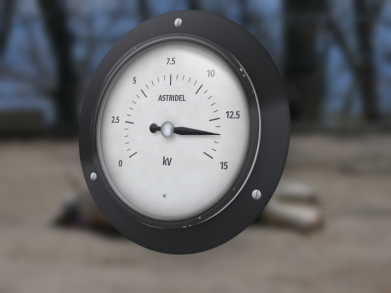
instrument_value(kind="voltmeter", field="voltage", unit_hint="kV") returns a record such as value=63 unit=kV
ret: value=13.5 unit=kV
